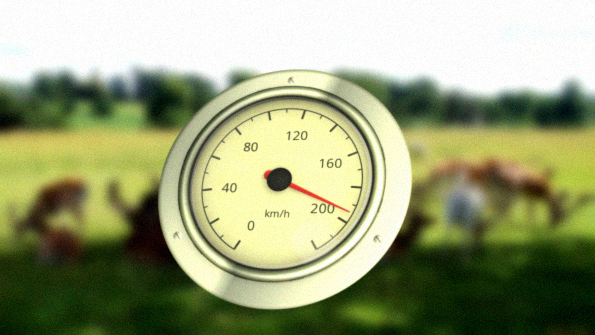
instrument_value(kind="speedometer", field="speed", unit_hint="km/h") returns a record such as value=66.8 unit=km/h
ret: value=195 unit=km/h
